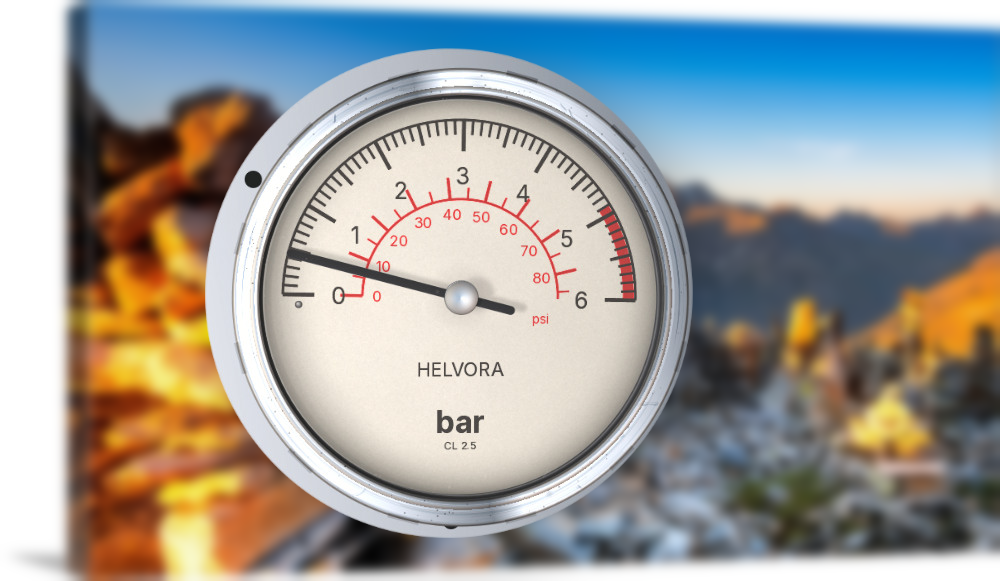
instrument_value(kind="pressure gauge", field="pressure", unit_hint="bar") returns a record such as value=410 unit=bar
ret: value=0.45 unit=bar
